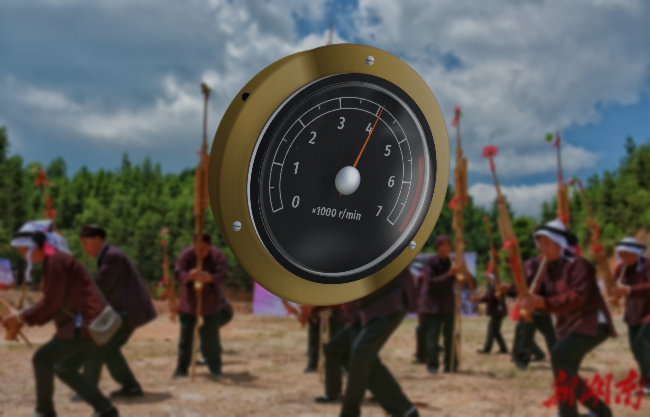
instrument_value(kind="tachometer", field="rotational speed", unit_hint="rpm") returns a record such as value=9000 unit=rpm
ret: value=4000 unit=rpm
